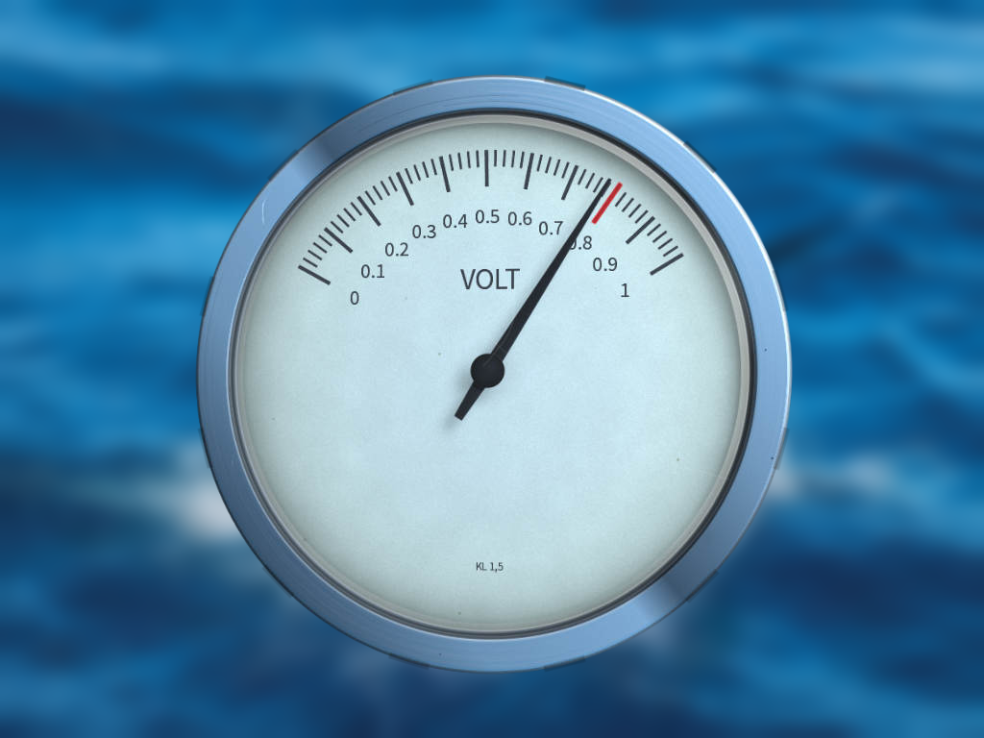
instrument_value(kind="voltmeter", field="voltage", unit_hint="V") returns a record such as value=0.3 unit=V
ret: value=0.78 unit=V
